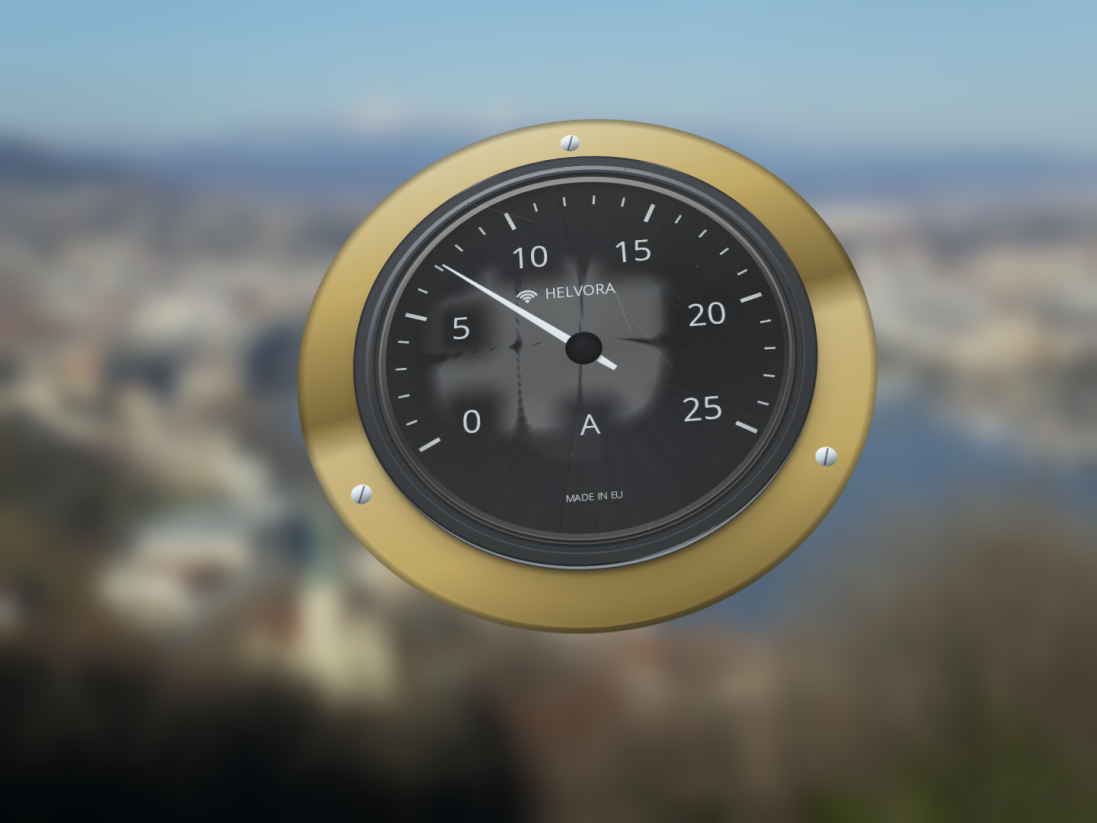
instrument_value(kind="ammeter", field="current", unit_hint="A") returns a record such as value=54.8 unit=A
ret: value=7 unit=A
